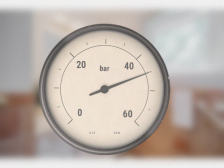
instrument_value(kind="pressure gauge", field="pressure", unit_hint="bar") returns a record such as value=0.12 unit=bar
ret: value=45 unit=bar
